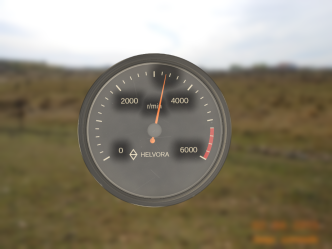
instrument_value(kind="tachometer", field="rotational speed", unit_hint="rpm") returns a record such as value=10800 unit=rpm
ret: value=3300 unit=rpm
